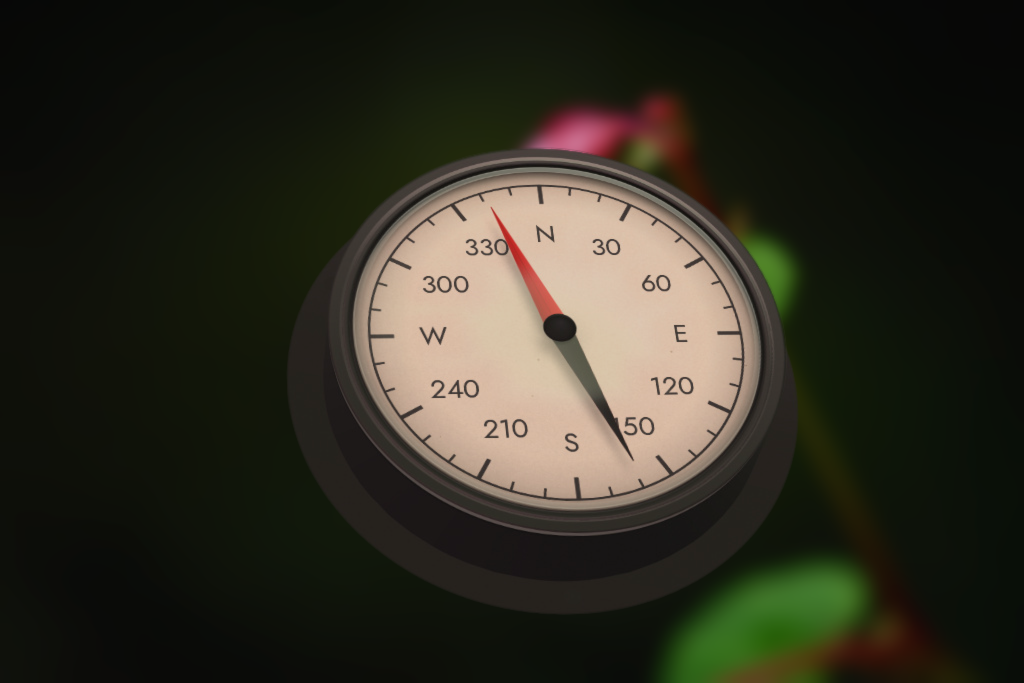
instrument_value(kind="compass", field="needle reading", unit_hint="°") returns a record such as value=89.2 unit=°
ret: value=340 unit=°
